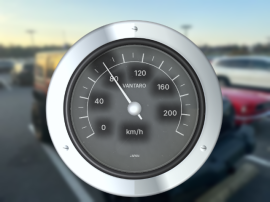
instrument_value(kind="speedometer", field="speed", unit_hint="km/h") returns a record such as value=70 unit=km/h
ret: value=80 unit=km/h
